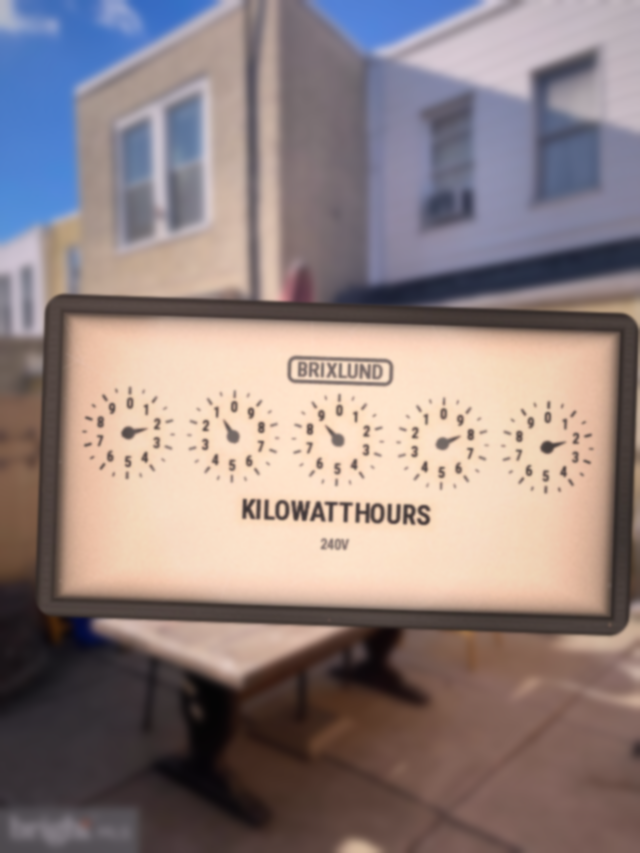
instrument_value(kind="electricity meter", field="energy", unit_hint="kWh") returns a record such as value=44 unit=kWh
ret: value=20882 unit=kWh
